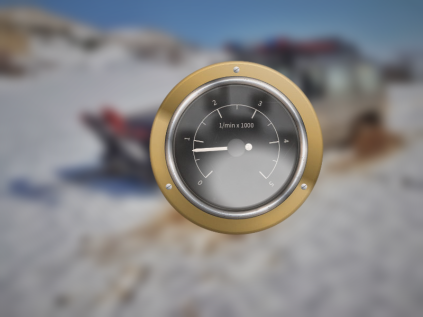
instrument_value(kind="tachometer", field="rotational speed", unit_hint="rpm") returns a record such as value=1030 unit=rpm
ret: value=750 unit=rpm
